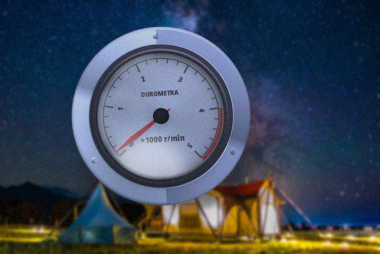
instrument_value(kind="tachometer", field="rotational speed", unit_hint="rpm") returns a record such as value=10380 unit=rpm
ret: value=100 unit=rpm
